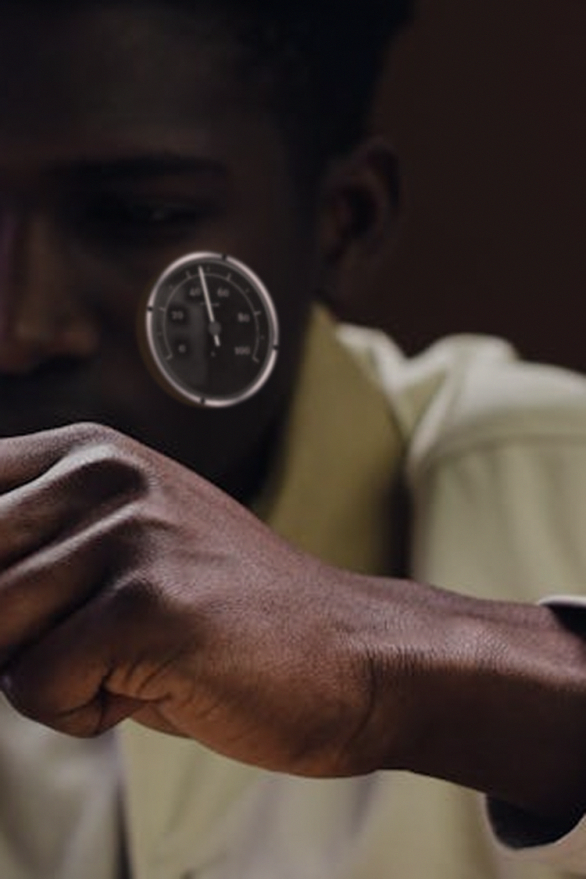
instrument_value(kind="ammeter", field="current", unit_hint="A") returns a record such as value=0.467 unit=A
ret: value=45 unit=A
